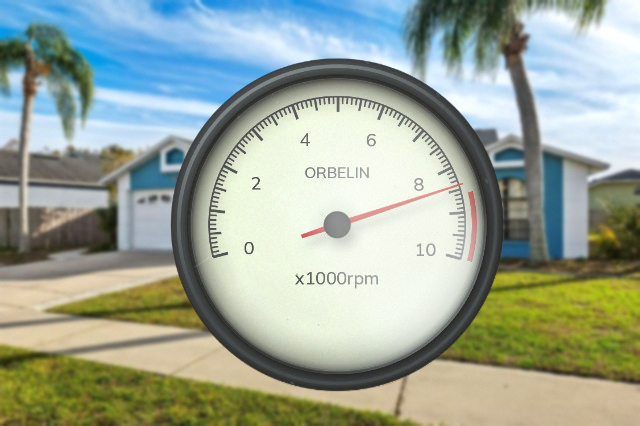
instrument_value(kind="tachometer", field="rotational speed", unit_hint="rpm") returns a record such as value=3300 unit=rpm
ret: value=8400 unit=rpm
